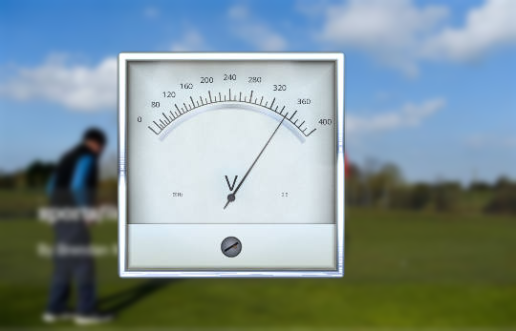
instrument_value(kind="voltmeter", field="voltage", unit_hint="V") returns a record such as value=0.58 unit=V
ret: value=350 unit=V
